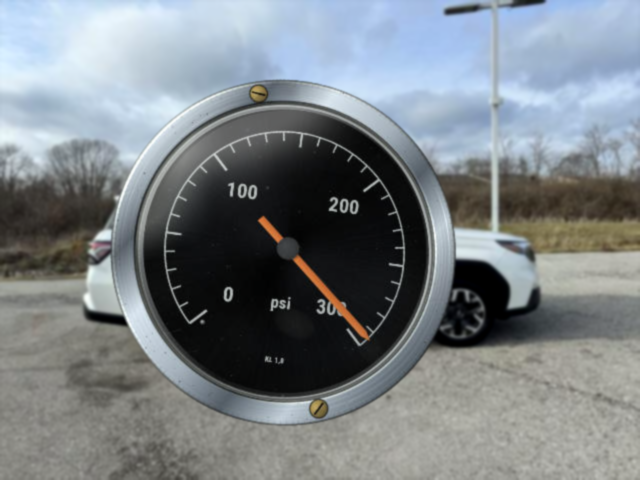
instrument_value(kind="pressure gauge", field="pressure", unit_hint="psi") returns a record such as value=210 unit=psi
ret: value=295 unit=psi
